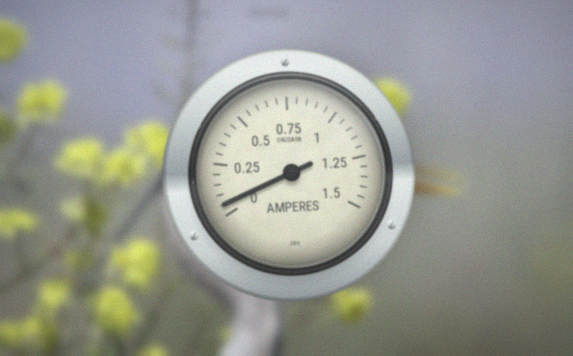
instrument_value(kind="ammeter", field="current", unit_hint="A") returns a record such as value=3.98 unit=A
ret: value=0.05 unit=A
